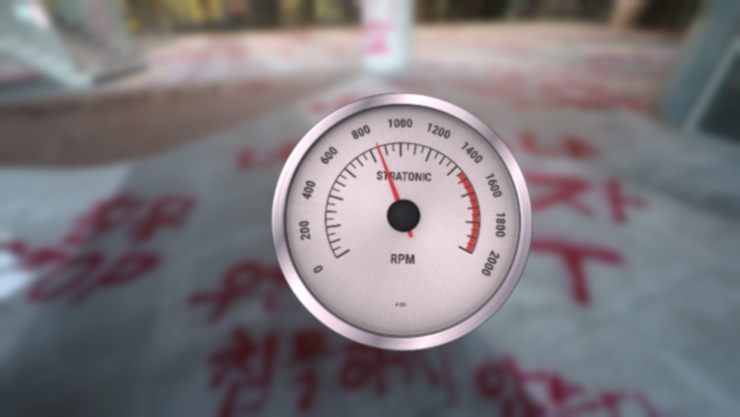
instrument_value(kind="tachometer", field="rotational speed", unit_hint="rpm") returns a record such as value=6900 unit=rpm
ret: value=850 unit=rpm
